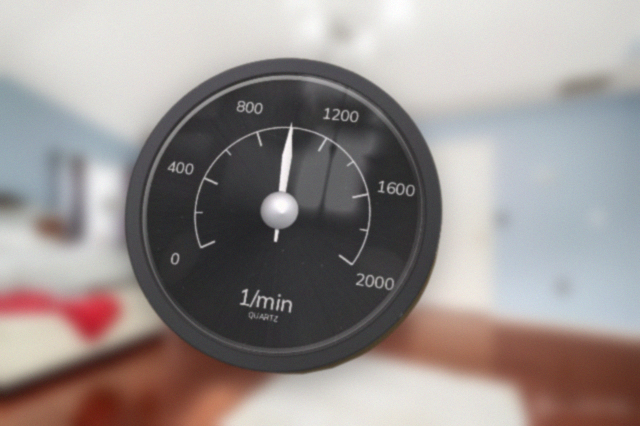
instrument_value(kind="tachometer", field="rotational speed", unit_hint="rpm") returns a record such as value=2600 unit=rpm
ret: value=1000 unit=rpm
